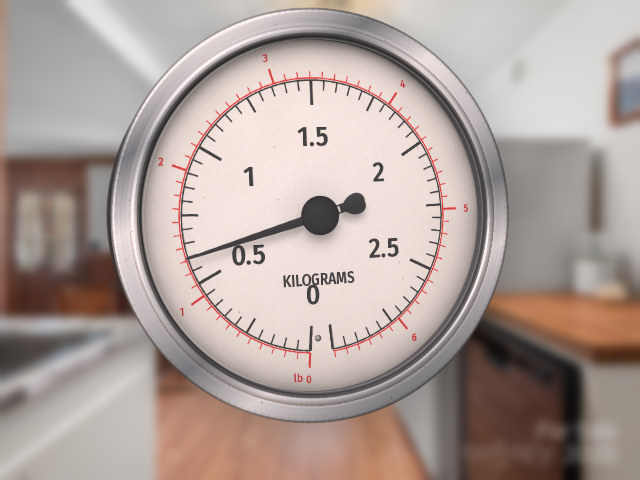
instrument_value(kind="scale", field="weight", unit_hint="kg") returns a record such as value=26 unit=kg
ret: value=0.6 unit=kg
